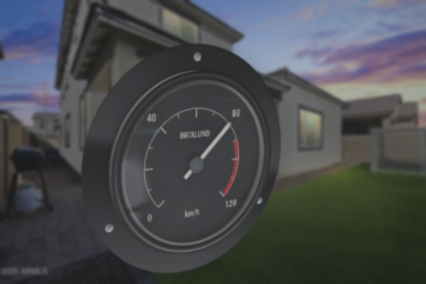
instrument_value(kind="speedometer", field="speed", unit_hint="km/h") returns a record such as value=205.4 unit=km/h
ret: value=80 unit=km/h
